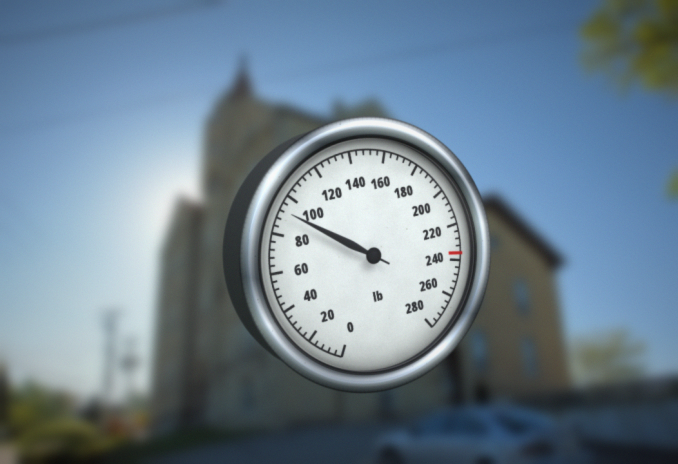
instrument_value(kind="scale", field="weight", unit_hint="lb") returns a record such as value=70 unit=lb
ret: value=92 unit=lb
